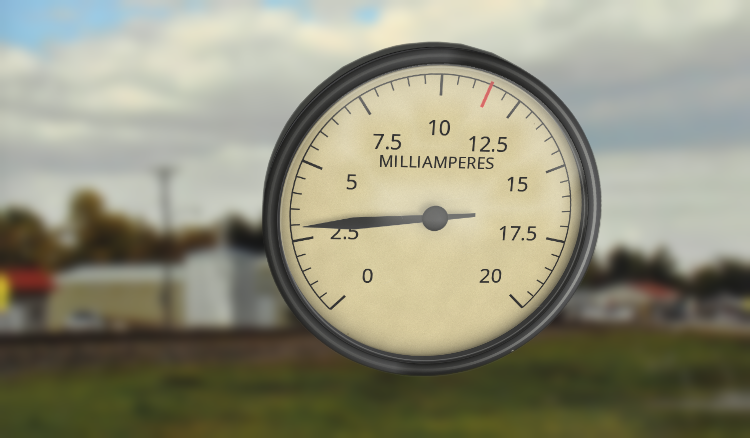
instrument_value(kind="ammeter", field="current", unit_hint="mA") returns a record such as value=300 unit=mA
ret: value=3 unit=mA
